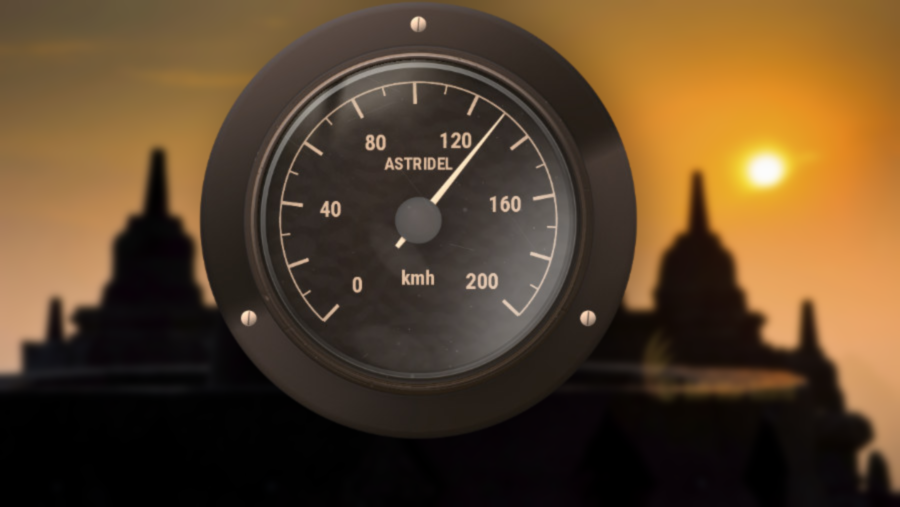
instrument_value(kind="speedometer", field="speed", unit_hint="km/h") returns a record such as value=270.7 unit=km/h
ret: value=130 unit=km/h
